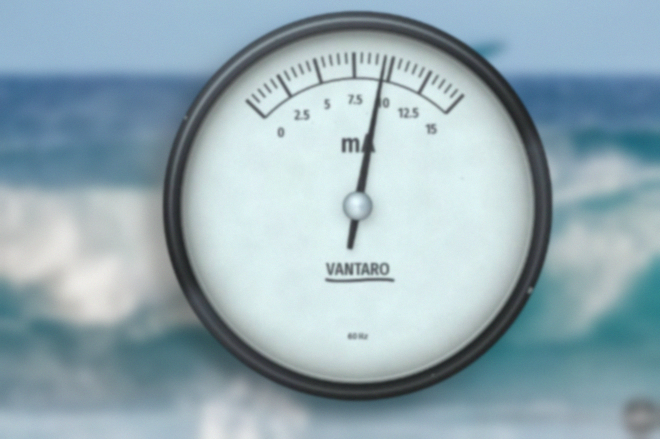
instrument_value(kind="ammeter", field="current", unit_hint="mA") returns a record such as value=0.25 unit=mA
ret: value=9.5 unit=mA
